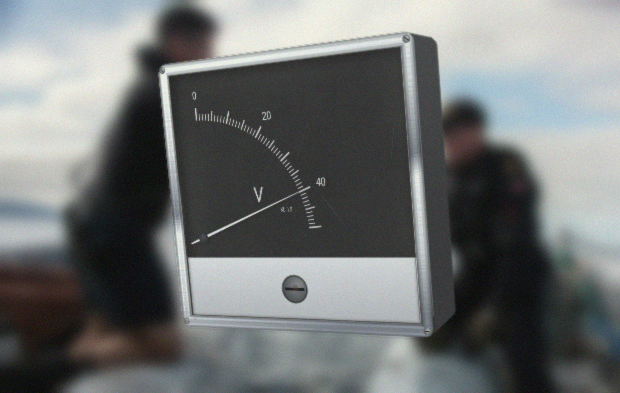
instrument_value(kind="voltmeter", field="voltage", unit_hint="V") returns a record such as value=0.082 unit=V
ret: value=40 unit=V
